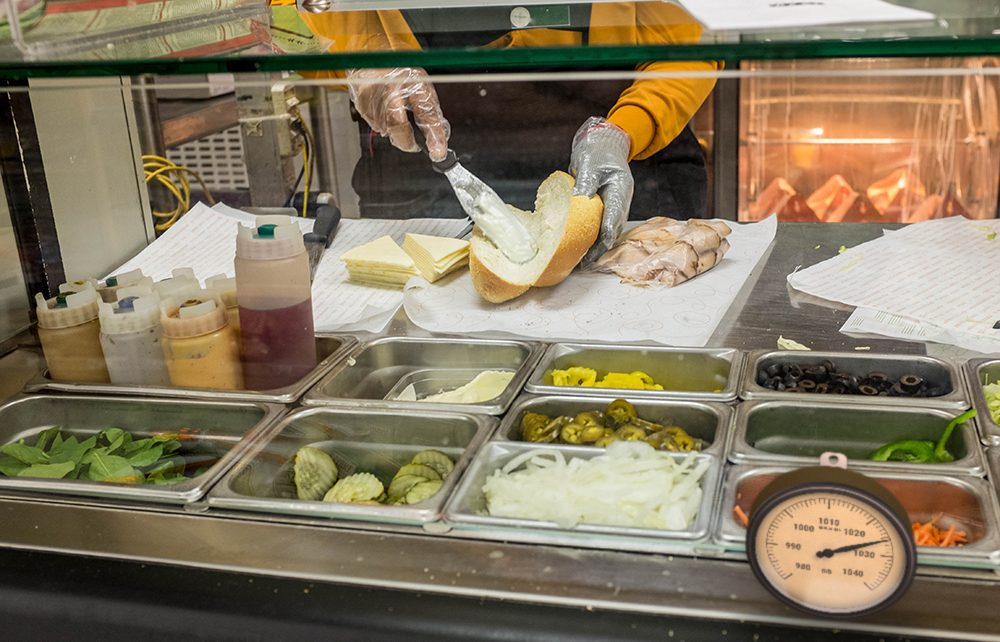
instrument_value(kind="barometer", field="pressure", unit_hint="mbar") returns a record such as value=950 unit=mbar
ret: value=1025 unit=mbar
